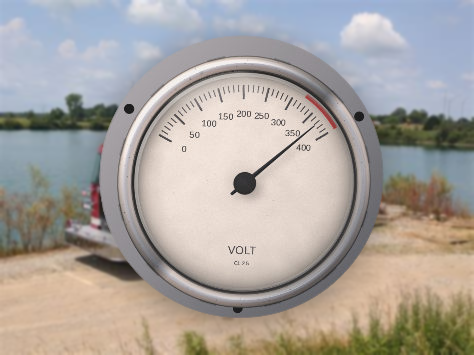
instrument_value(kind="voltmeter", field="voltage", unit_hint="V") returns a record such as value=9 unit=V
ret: value=370 unit=V
